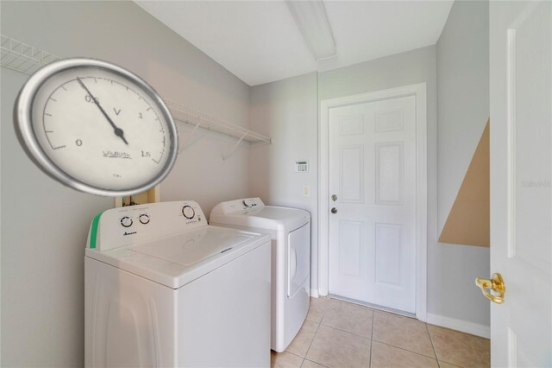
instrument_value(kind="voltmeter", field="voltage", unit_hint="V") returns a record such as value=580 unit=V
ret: value=0.5 unit=V
